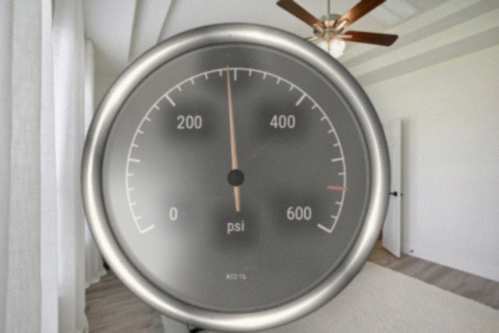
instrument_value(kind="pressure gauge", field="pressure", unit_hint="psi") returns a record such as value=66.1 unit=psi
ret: value=290 unit=psi
